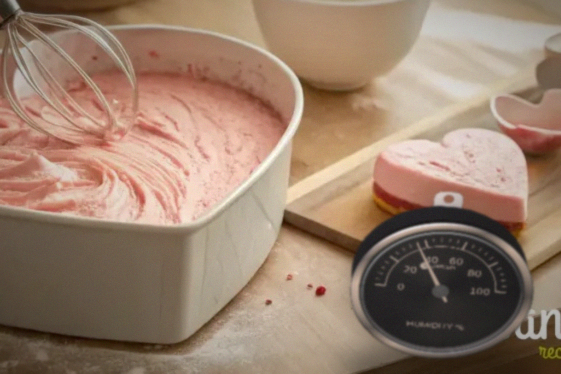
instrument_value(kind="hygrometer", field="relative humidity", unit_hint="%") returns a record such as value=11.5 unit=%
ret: value=36 unit=%
